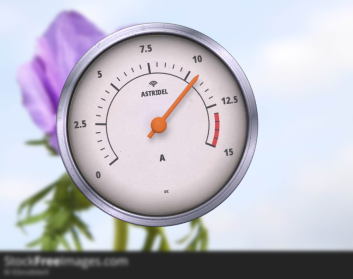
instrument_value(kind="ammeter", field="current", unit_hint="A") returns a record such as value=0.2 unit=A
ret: value=10.5 unit=A
